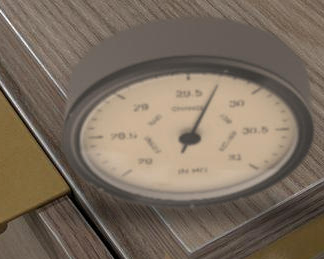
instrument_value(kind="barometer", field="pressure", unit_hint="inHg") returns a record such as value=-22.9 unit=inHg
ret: value=29.7 unit=inHg
